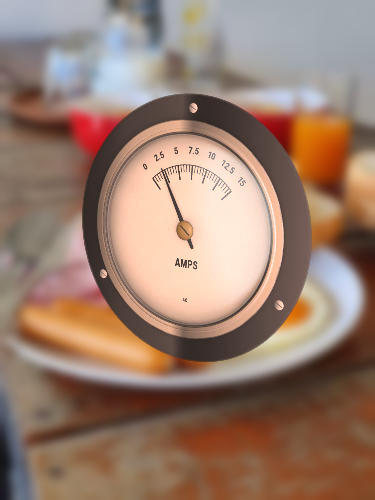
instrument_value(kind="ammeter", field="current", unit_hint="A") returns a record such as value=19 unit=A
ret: value=2.5 unit=A
